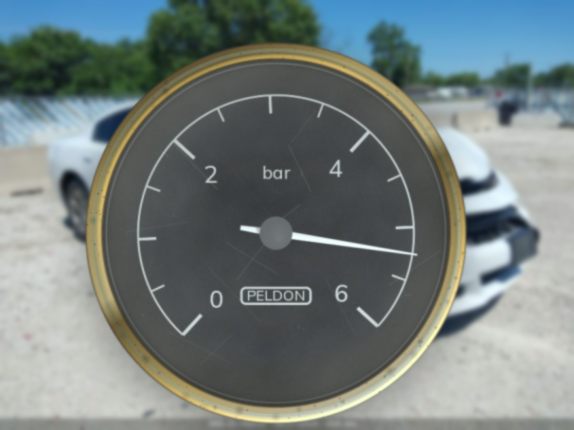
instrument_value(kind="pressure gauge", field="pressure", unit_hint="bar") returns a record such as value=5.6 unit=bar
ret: value=5.25 unit=bar
